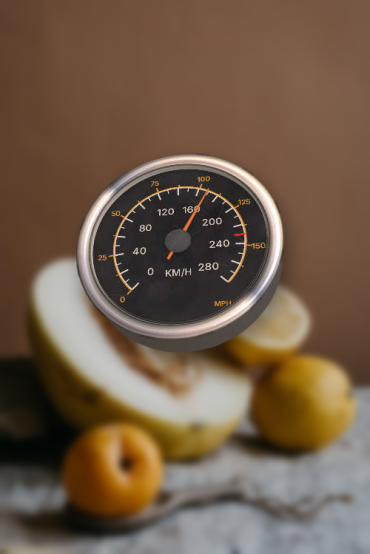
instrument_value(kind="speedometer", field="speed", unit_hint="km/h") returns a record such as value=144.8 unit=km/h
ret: value=170 unit=km/h
